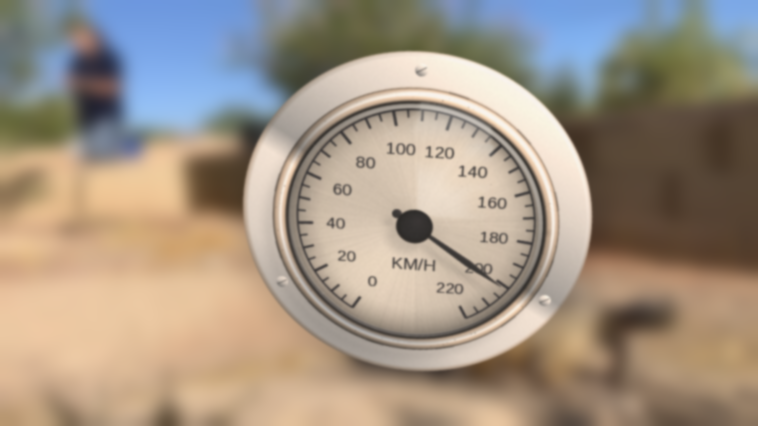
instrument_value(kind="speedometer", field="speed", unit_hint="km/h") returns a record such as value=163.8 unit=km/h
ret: value=200 unit=km/h
